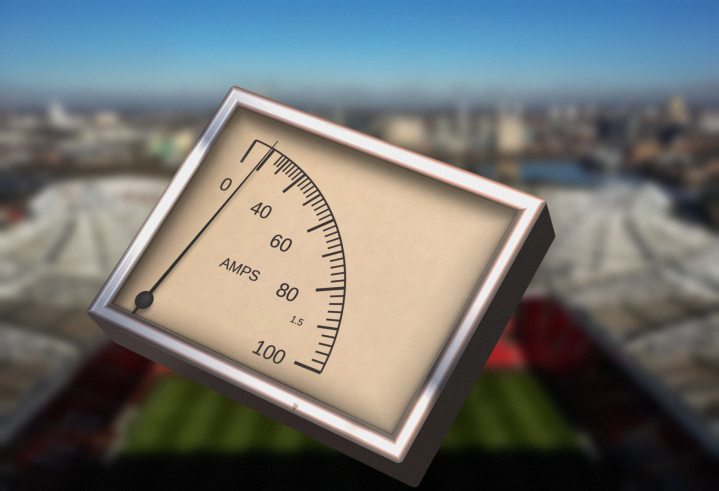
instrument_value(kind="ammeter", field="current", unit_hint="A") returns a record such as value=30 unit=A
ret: value=20 unit=A
